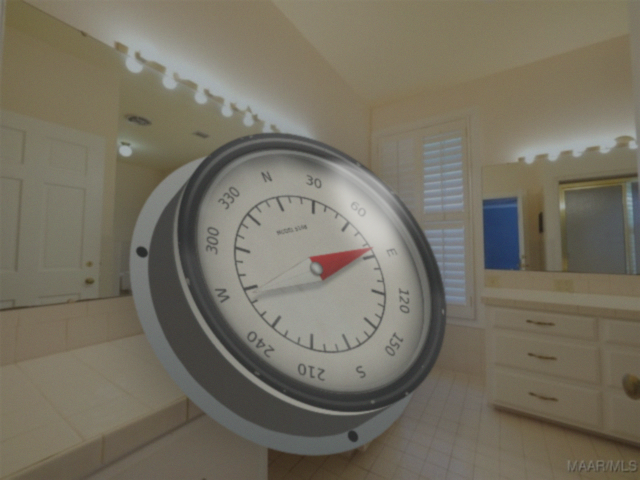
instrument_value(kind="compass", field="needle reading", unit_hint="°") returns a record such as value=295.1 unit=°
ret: value=85 unit=°
